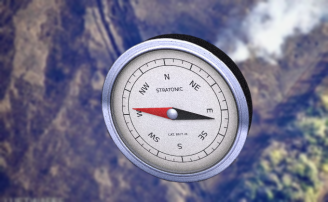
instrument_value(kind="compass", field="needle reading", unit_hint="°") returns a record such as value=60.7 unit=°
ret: value=280 unit=°
